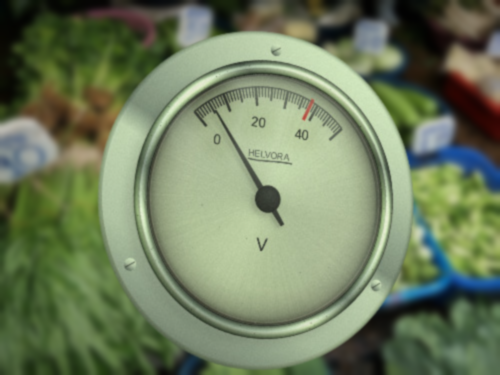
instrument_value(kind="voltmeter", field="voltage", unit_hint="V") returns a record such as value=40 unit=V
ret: value=5 unit=V
